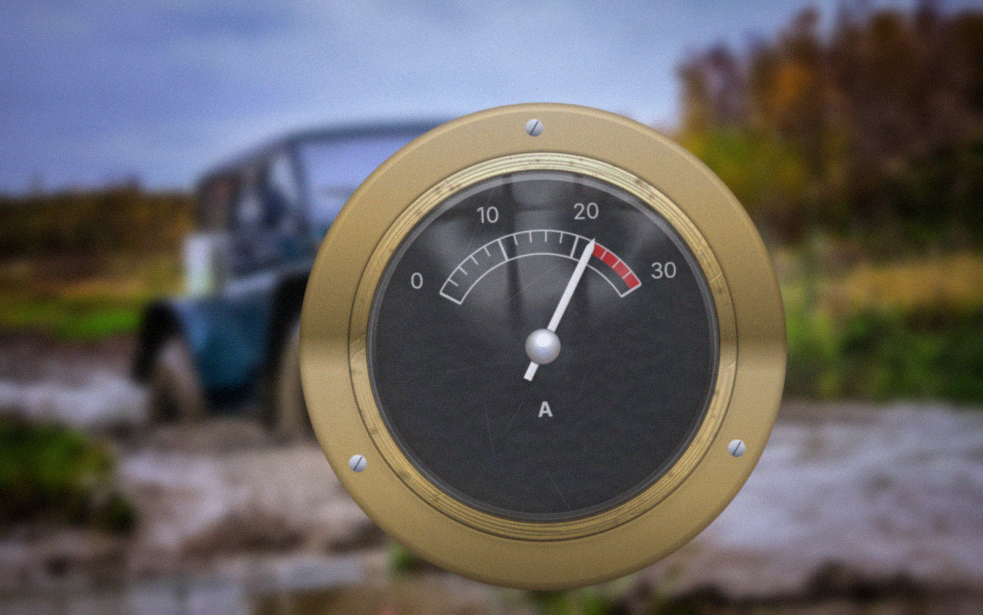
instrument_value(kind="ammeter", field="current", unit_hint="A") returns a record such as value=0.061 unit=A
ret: value=22 unit=A
